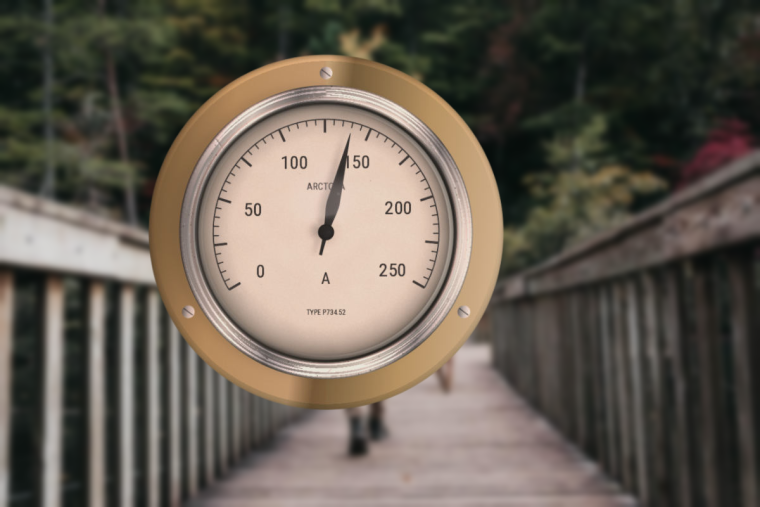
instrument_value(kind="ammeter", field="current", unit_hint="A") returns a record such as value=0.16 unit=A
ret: value=140 unit=A
